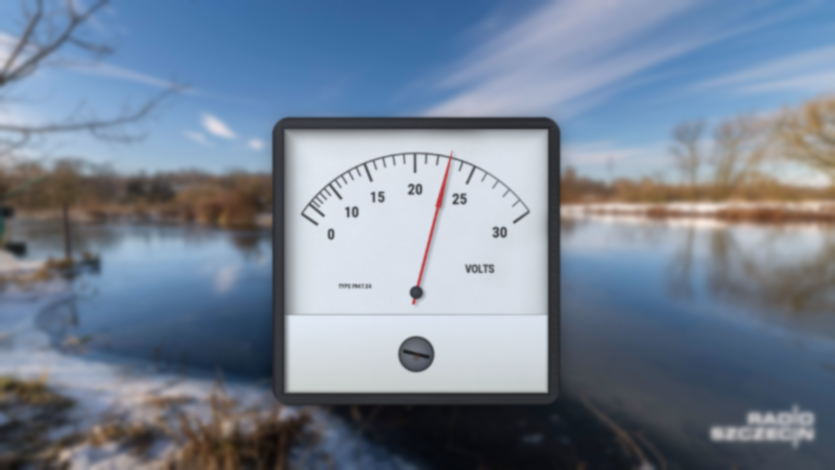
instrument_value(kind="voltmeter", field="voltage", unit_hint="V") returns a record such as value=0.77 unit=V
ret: value=23 unit=V
